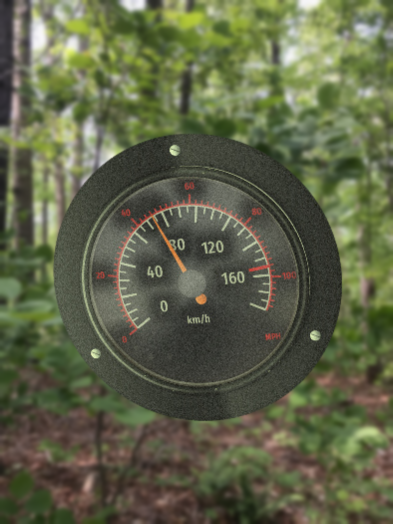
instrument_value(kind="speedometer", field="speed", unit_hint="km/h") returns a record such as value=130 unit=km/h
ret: value=75 unit=km/h
